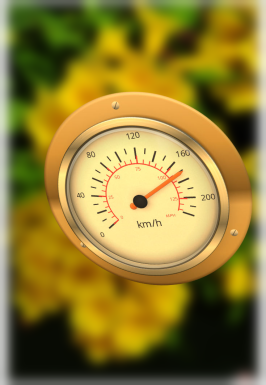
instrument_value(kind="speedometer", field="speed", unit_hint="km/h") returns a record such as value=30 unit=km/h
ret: value=170 unit=km/h
